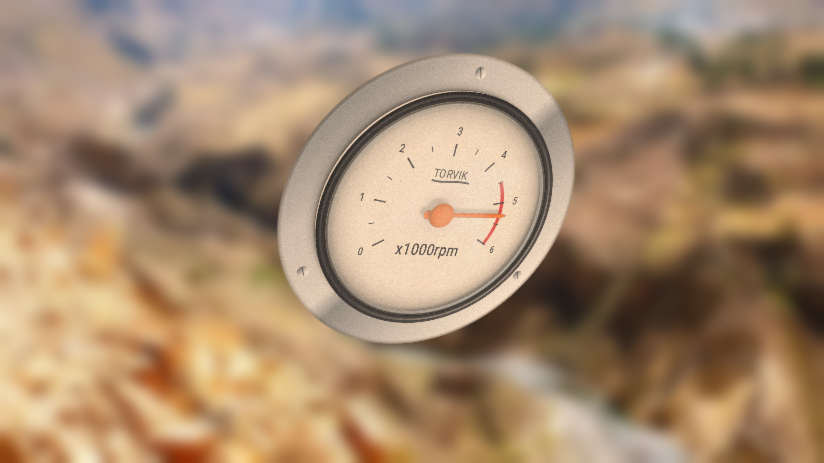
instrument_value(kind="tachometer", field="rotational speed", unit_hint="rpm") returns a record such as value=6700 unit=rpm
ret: value=5250 unit=rpm
